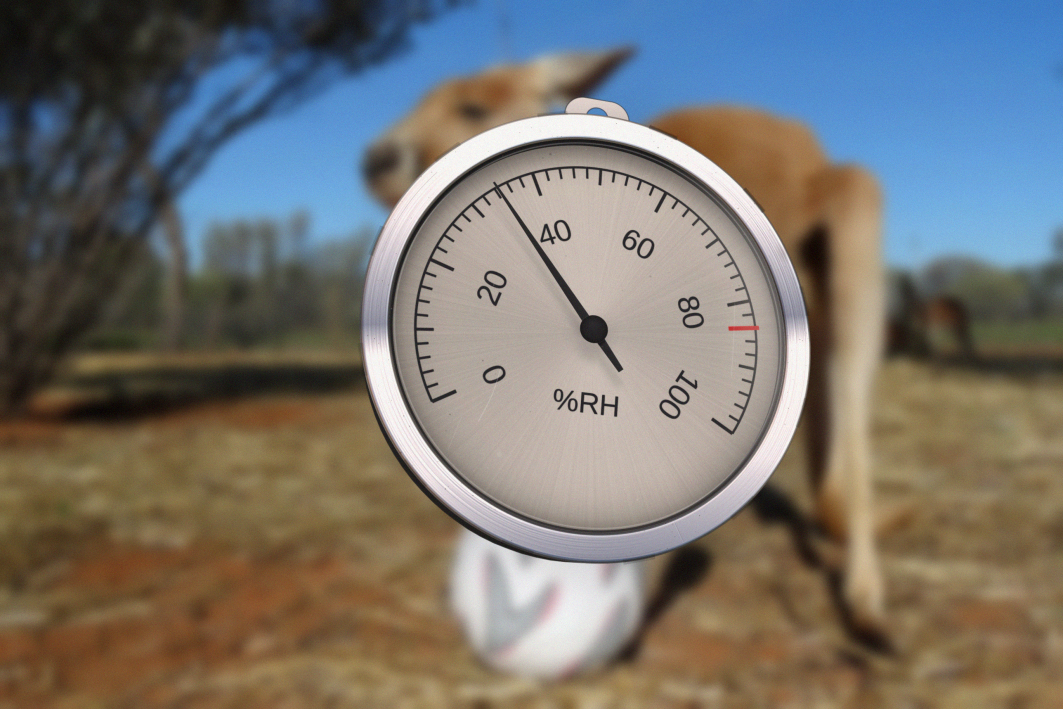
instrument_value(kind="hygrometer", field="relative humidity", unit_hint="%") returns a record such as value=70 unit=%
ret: value=34 unit=%
